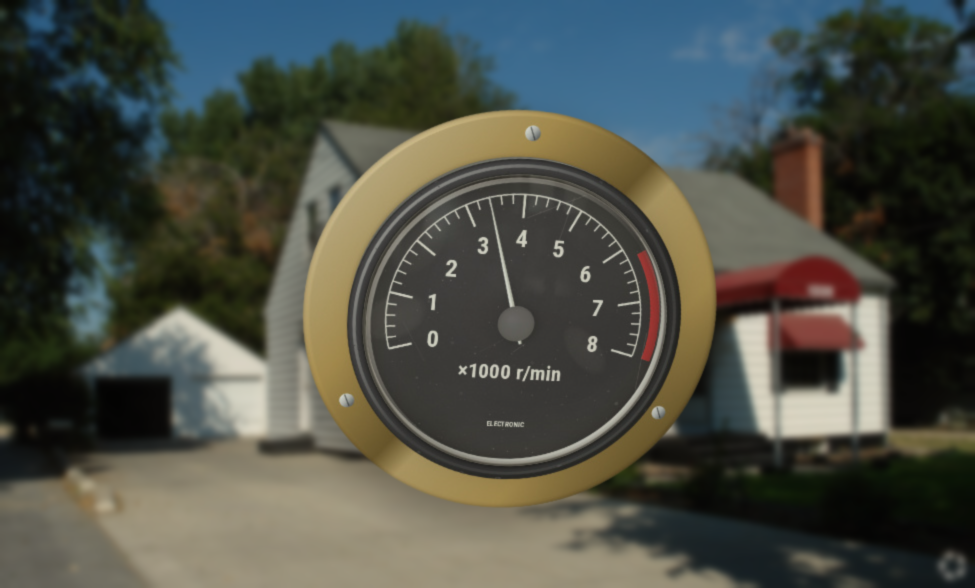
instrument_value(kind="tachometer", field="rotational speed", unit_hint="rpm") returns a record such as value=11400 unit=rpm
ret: value=3400 unit=rpm
